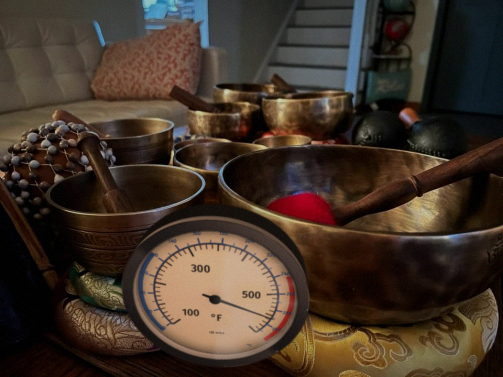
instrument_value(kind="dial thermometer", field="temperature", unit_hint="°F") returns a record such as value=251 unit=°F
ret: value=550 unit=°F
